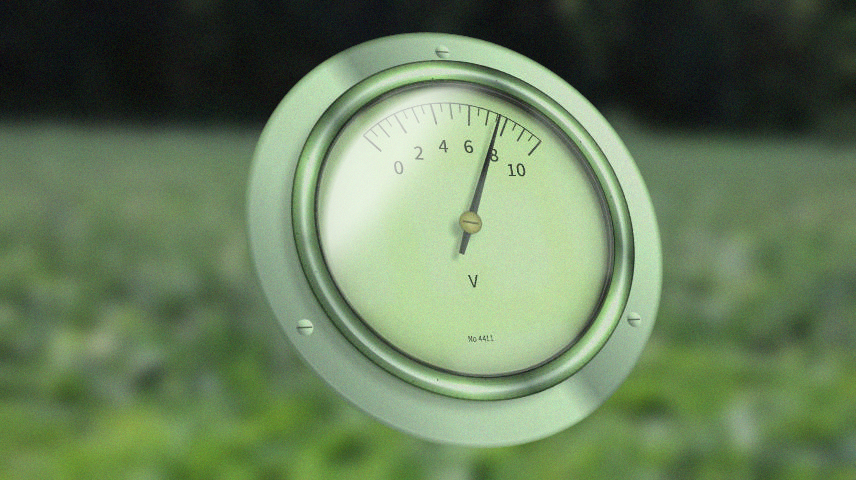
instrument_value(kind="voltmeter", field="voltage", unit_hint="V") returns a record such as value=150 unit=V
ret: value=7.5 unit=V
